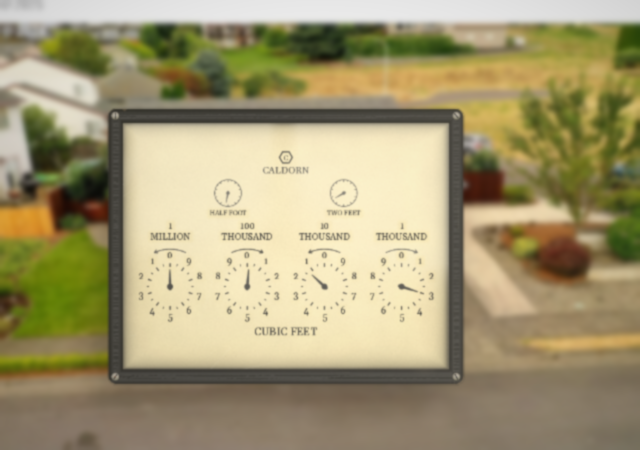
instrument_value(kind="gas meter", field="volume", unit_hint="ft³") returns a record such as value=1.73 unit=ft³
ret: value=1300 unit=ft³
